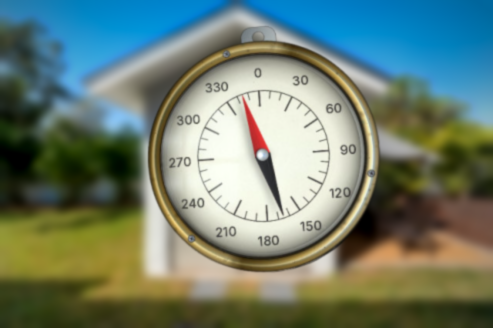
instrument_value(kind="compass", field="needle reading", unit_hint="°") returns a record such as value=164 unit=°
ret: value=345 unit=°
